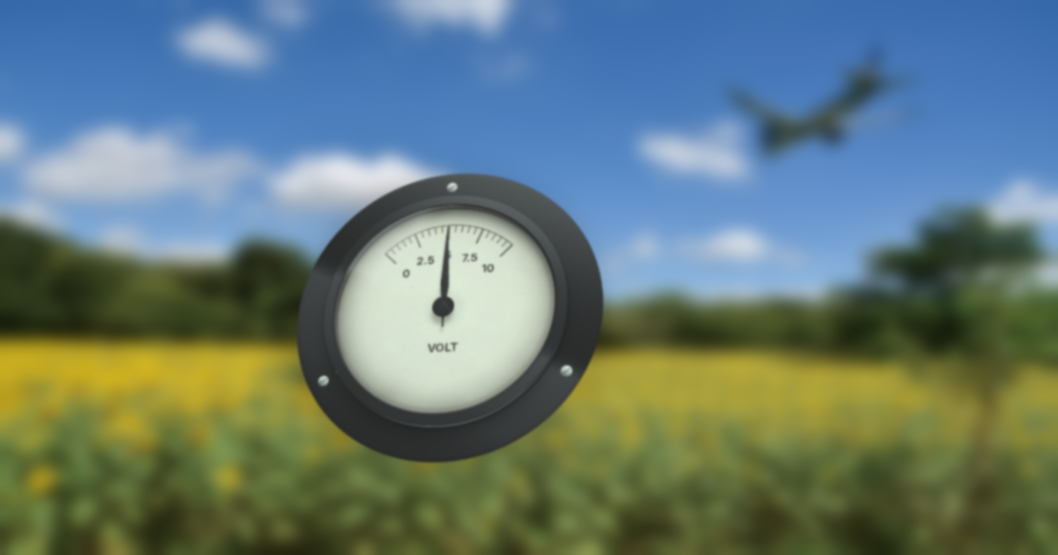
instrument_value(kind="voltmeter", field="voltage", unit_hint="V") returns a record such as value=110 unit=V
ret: value=5 unit=V
